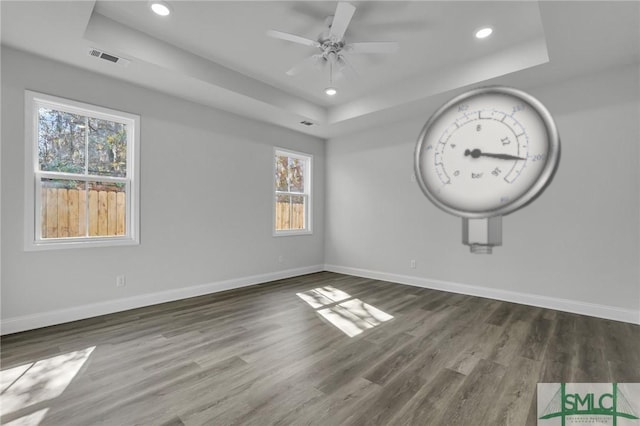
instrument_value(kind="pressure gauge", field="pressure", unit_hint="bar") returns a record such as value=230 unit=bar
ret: value=14 unit=bar
